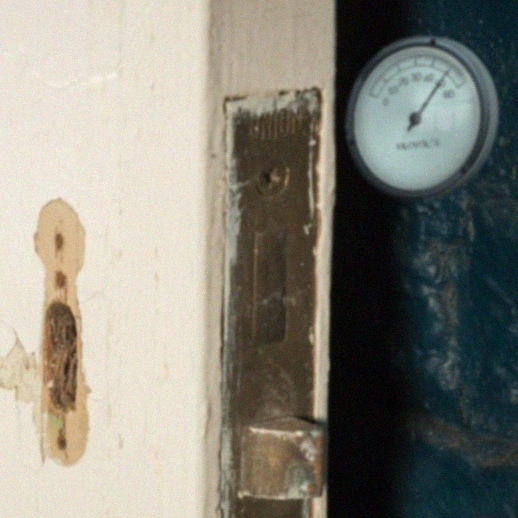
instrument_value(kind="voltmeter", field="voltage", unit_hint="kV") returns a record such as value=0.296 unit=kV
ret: value=50 unit=kV
